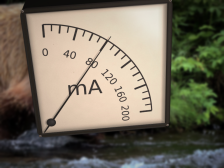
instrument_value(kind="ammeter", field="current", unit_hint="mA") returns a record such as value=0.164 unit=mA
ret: value=80 unit=mA
